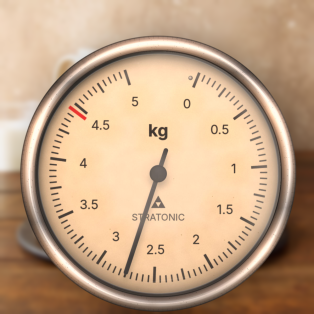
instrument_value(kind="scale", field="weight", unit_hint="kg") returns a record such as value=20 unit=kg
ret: value=2.75 unit=kg
